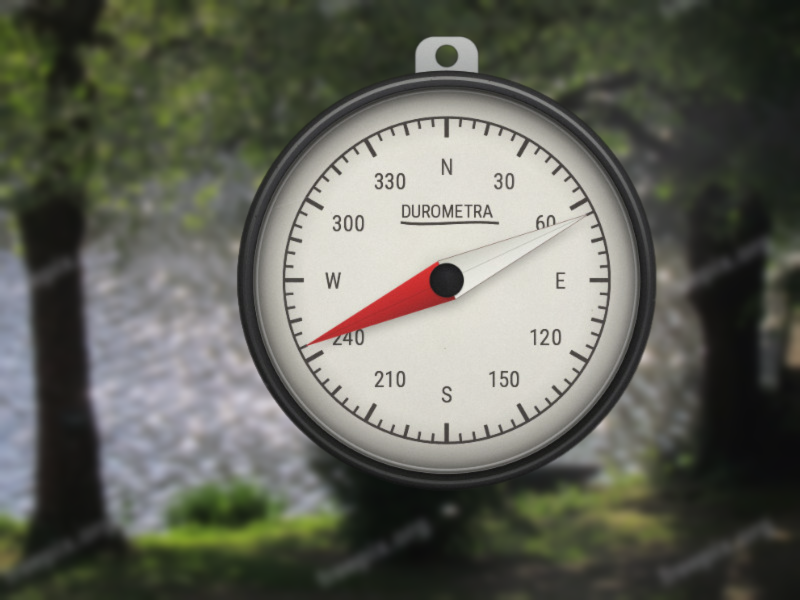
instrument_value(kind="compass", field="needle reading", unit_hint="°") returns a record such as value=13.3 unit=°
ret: value=245 unit=°
